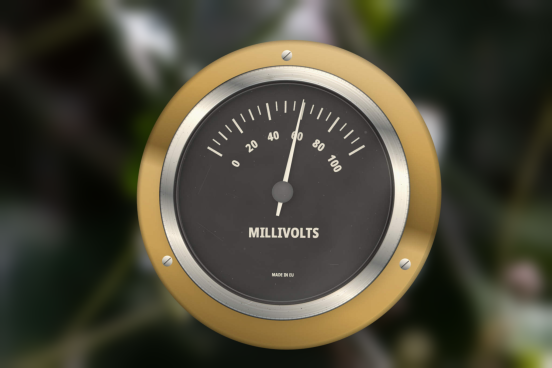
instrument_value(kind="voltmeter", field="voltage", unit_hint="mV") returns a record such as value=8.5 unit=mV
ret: value=60 unit=mV
